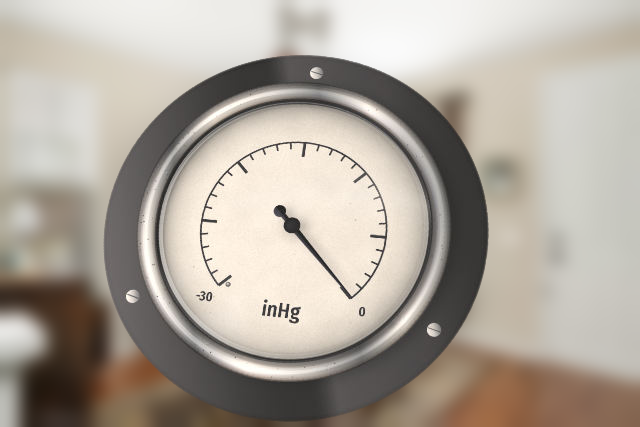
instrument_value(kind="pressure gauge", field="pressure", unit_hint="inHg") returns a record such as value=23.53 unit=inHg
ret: value=0 unit=inHg
